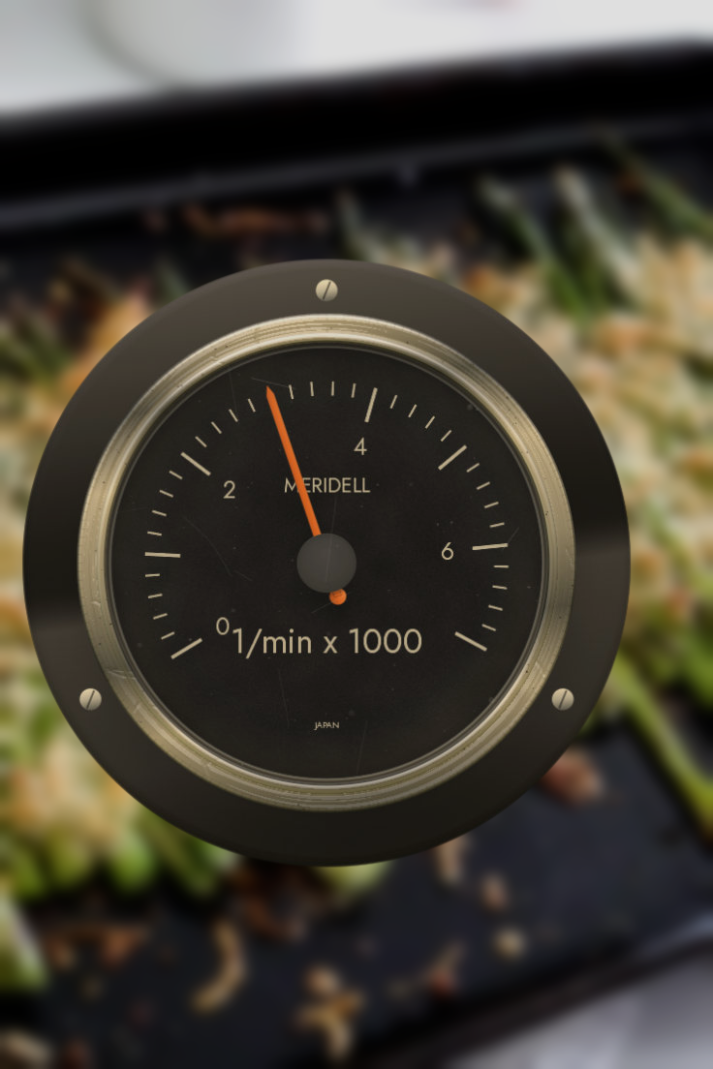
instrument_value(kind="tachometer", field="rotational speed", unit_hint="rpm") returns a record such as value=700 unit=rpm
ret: value=3000 unit=rpm
